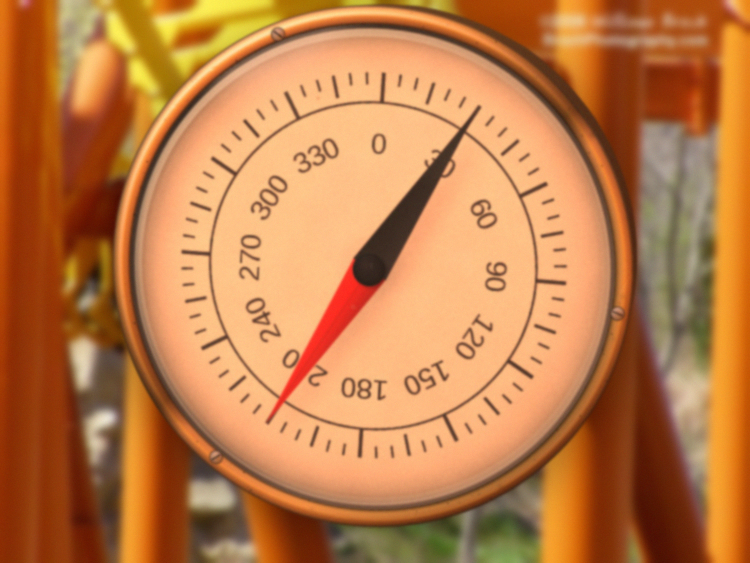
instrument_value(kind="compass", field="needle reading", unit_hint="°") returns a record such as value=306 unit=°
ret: value=210 unit=°
